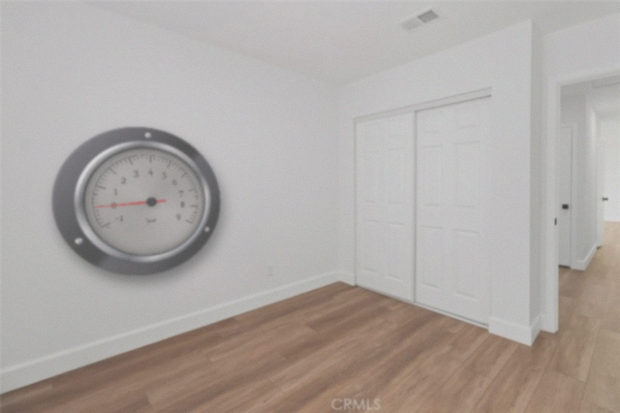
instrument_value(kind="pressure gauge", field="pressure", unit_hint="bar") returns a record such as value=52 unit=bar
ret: value=0 unit=bar
